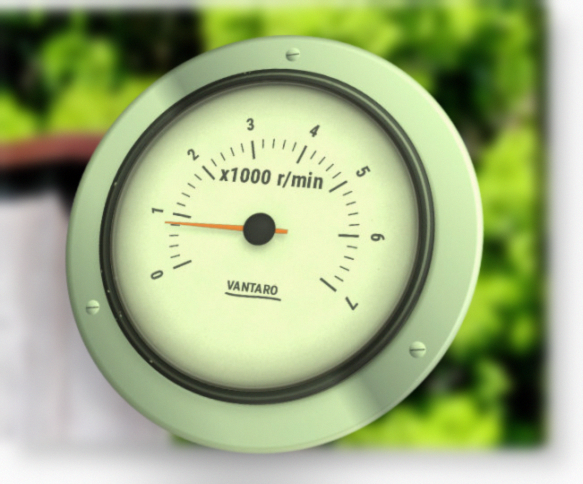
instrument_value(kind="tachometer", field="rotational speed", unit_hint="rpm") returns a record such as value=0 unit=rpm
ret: value=800 unit=rpm
